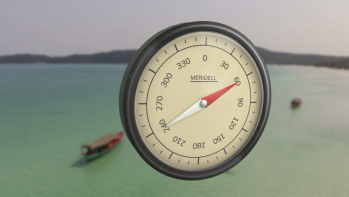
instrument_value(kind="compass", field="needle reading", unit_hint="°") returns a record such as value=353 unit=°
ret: value=60 unit=°
